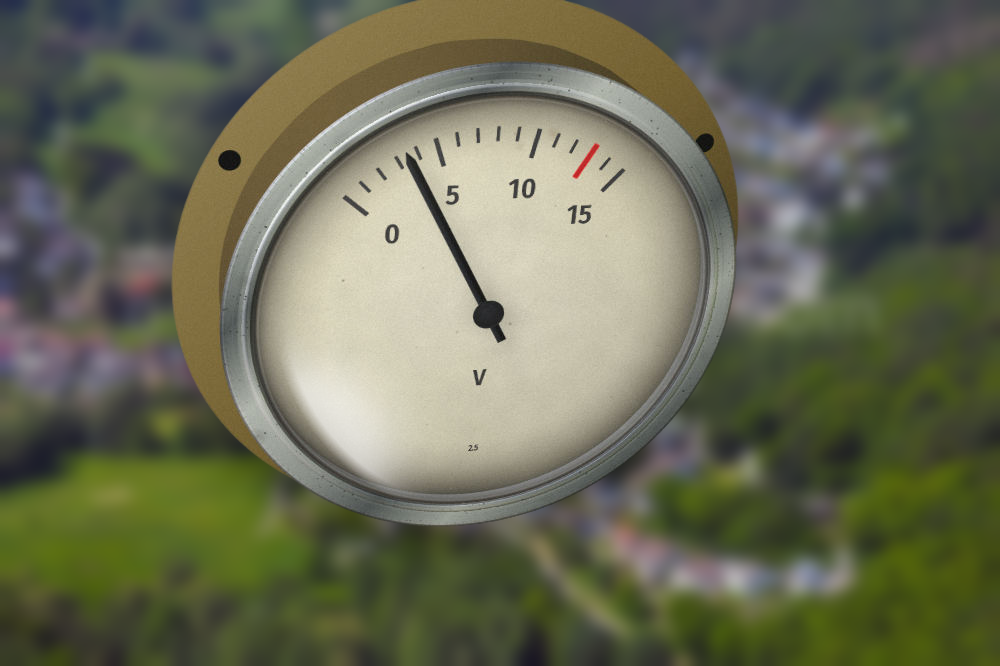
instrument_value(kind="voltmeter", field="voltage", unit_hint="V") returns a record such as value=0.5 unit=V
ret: value=3.5 unit=V
